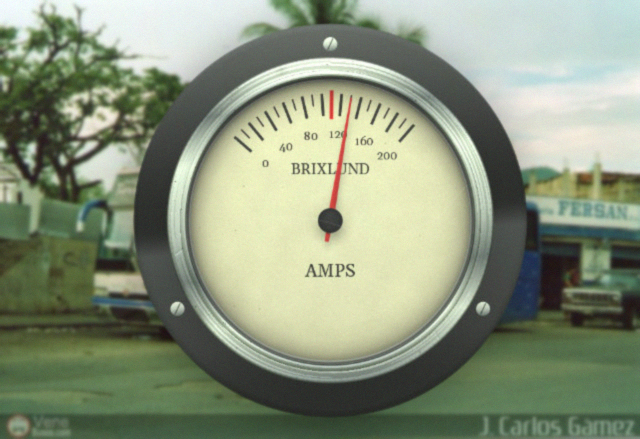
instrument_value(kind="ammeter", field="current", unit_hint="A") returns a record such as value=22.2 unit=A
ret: value=130 unit=A
